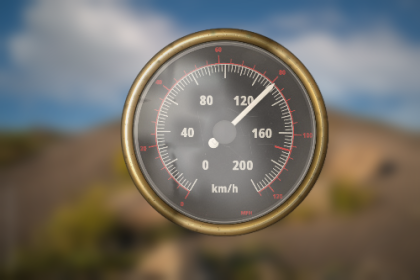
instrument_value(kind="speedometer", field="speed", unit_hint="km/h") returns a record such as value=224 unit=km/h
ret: value=130 unit=km/h
